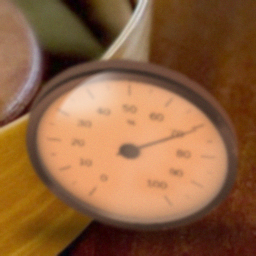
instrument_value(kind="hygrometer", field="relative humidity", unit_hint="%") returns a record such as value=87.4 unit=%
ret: value=70 unit=%
